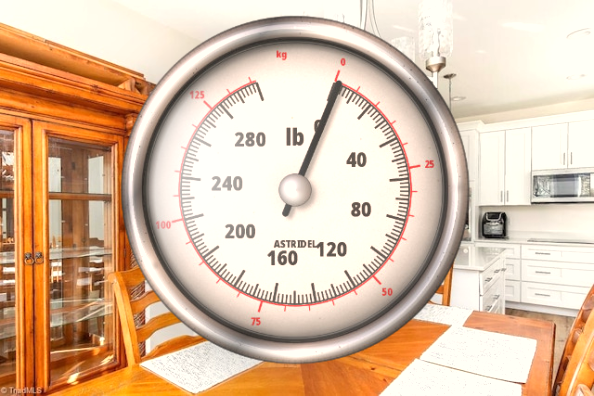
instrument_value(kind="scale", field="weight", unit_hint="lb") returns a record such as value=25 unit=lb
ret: value=2 unit=lb
